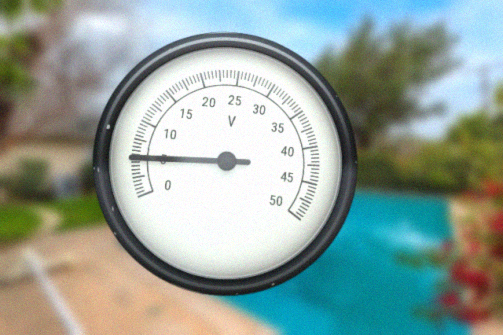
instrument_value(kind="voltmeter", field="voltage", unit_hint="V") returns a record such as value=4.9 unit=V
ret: value=5 unit=V
